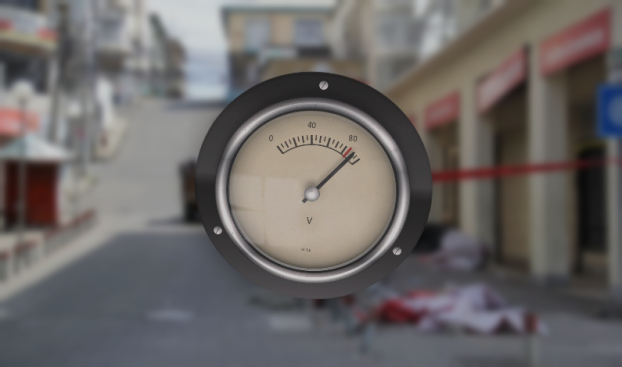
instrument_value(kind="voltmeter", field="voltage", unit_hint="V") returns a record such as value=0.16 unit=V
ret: value=90 unit=V
